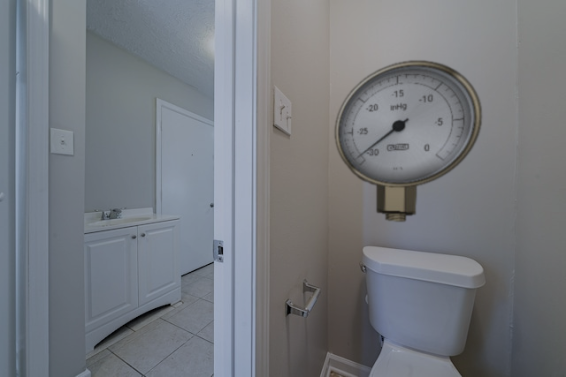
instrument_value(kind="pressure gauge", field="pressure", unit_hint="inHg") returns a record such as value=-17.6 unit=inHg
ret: value=-29 unit=inHg
